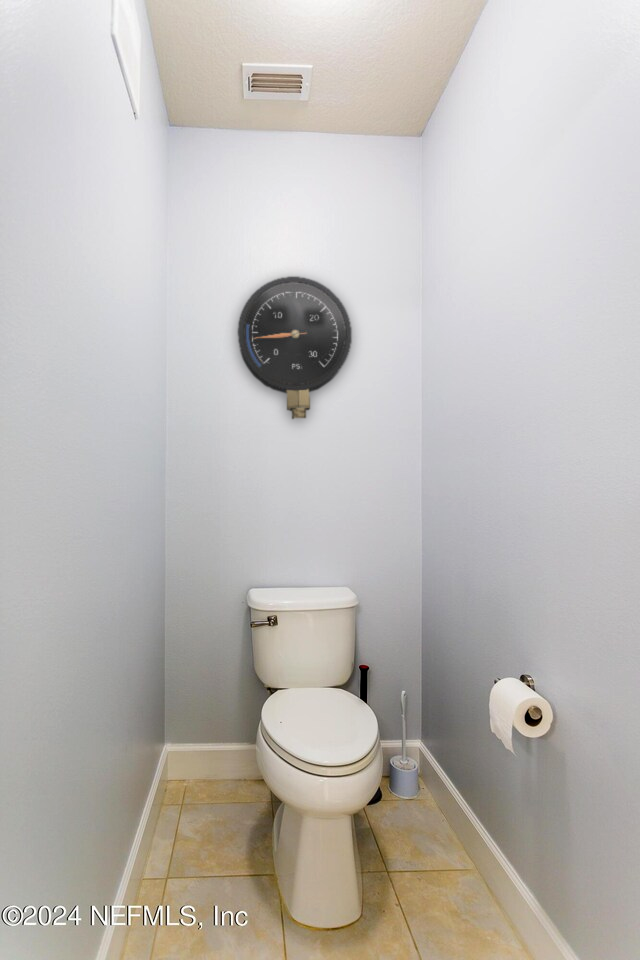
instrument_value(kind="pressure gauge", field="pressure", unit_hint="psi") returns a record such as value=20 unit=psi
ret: value=4 unit=psi
